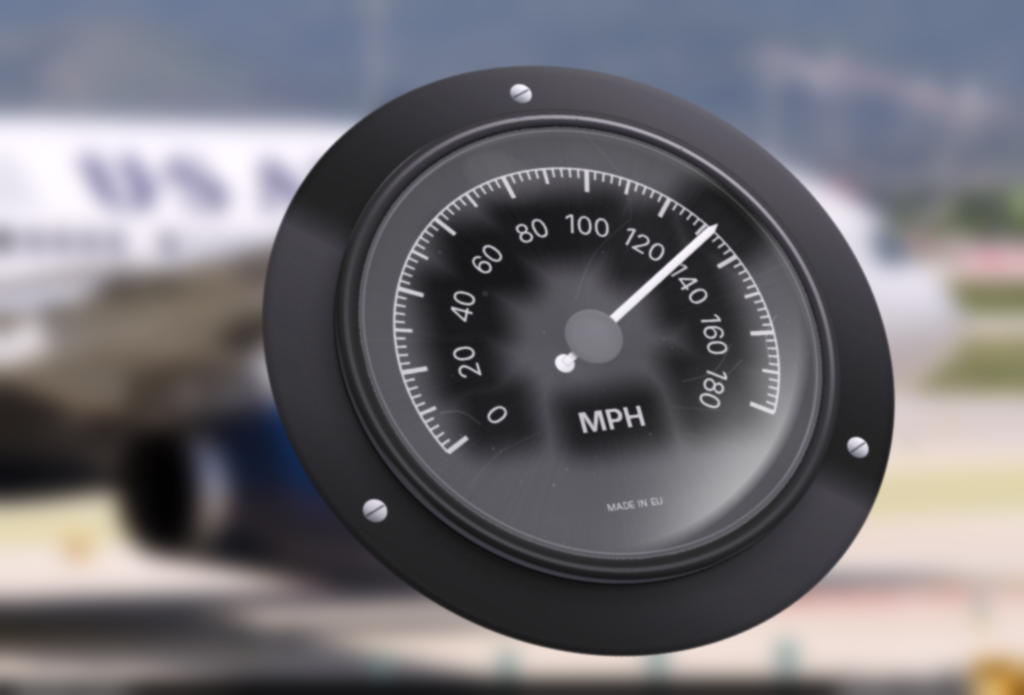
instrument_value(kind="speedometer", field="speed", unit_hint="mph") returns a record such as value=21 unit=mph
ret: value=132 unit=mph
